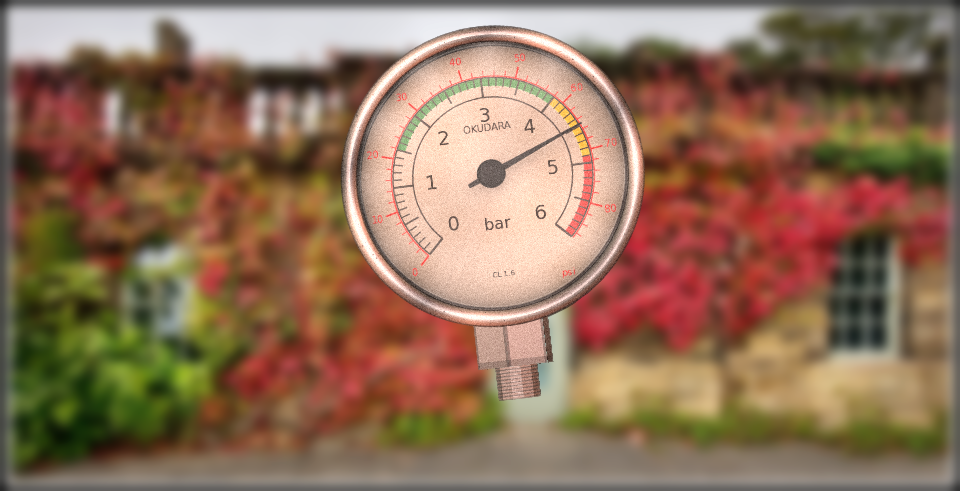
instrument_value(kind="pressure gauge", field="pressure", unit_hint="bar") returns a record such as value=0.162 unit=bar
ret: value=4.5 unit=bar
